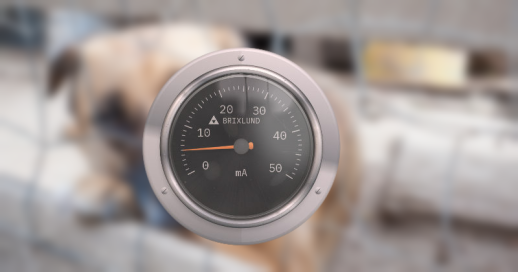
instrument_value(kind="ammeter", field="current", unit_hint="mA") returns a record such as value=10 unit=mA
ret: value=5 unit=mA
